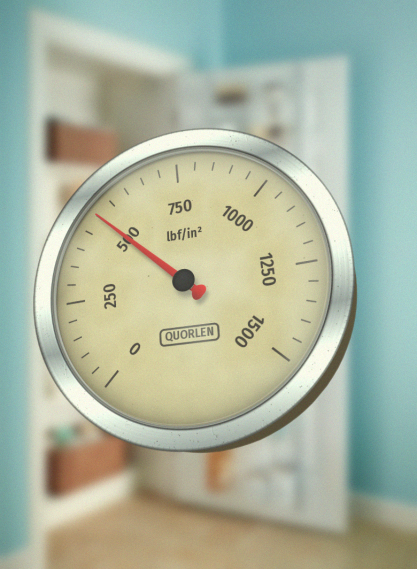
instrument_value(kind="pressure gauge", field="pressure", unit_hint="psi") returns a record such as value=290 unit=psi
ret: value=500 unit=psi
